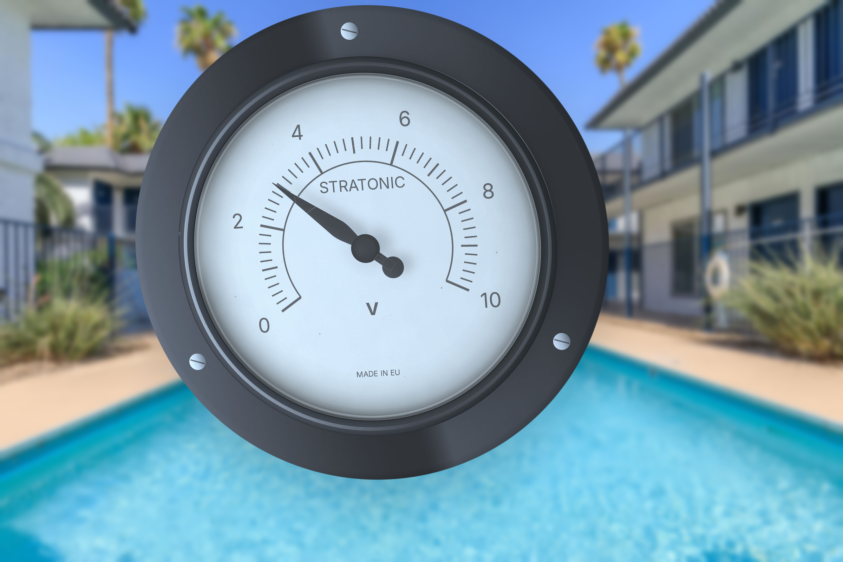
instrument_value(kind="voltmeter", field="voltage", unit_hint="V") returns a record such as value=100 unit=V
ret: value=3 unit=V
